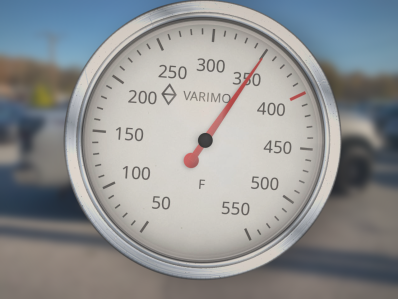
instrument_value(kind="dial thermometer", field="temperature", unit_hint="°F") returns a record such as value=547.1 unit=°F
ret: value=350 unit=°F
